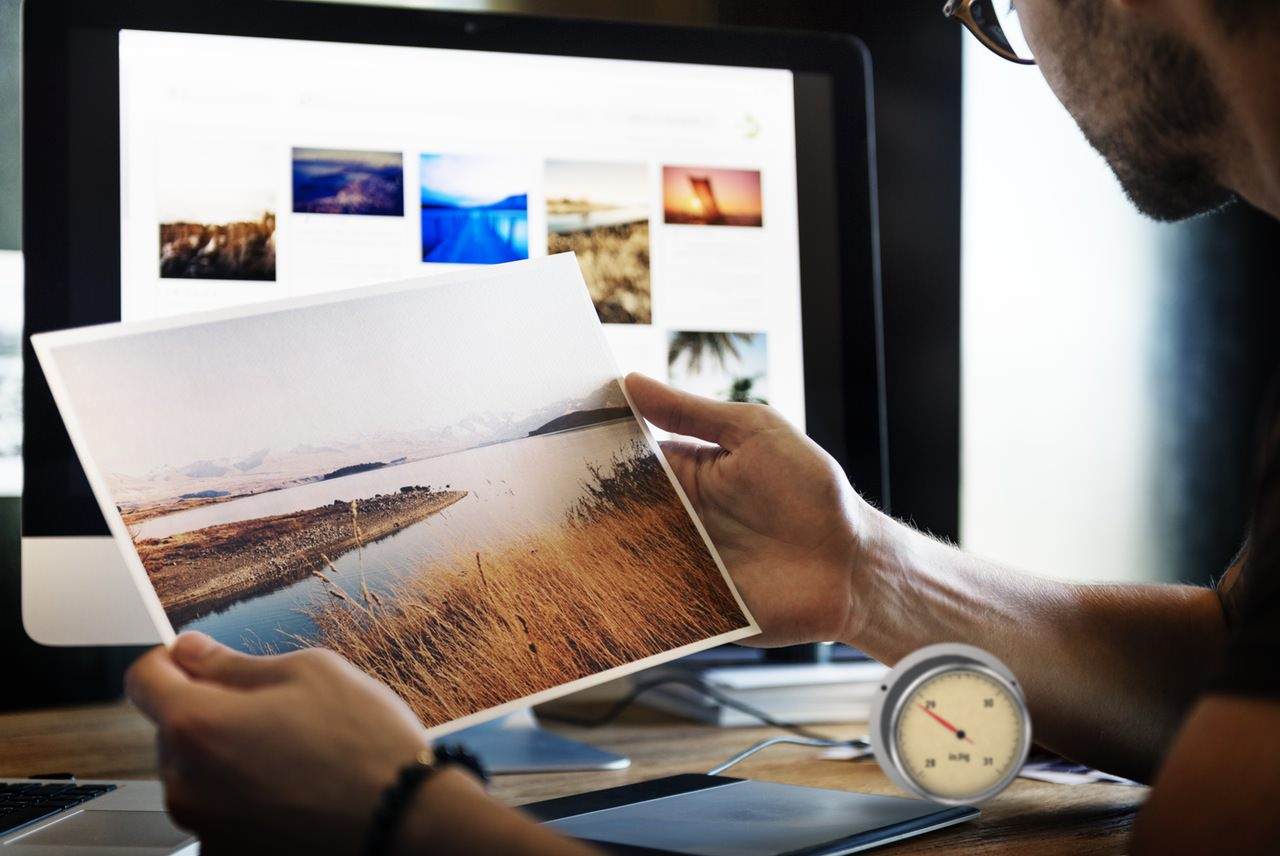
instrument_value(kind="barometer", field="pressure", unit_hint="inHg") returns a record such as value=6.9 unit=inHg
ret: value=28.9 unit=inHg
